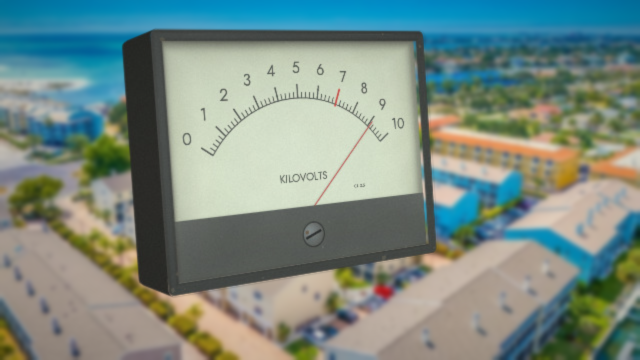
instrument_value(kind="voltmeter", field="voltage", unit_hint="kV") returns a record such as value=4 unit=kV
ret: value=9 unit=kV
